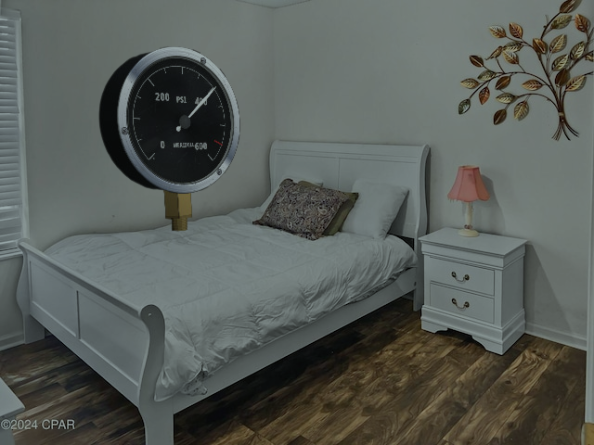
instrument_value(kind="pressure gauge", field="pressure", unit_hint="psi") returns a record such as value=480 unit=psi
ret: value=400 unit=psi
